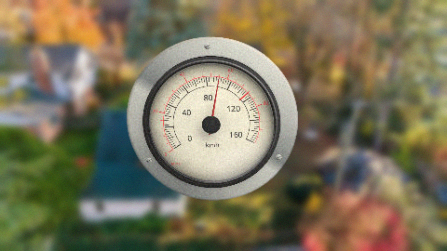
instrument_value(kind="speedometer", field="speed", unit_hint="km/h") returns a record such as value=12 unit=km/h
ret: value=90 unit=km/h
